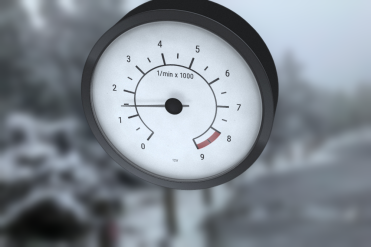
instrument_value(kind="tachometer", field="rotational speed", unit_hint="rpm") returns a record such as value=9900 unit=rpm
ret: value=1500 unit=rpm
